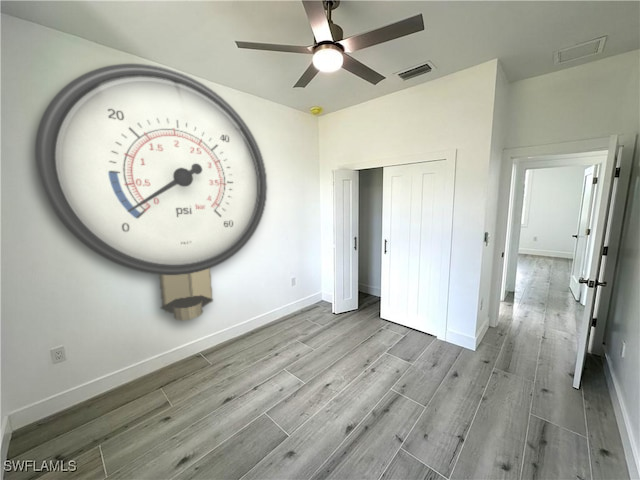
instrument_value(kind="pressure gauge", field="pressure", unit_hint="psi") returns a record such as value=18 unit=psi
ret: value=2 unit=psi
